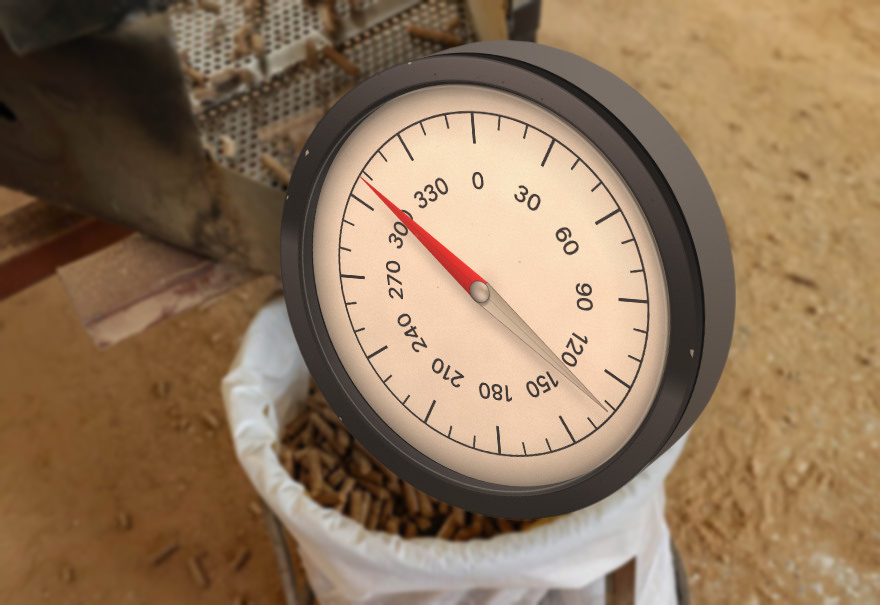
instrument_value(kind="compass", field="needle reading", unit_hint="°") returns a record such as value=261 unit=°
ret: value=310 unit=°
